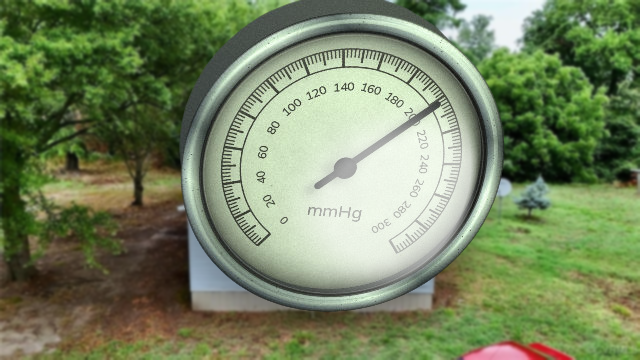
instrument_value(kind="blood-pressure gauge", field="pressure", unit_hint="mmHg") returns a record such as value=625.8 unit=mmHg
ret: value=200 unit=mmHg
